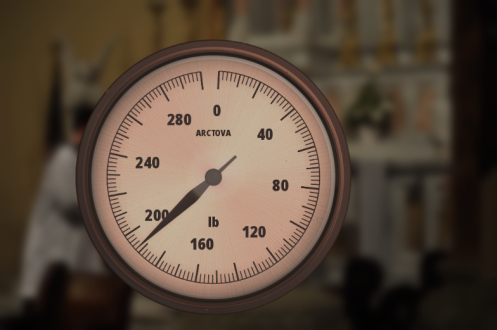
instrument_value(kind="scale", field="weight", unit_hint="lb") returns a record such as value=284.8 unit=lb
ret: value=192 unit=lb
